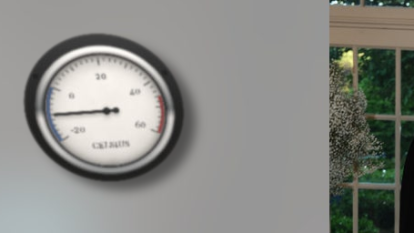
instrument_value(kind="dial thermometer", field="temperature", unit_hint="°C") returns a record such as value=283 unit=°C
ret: value=-10 unit=°C
